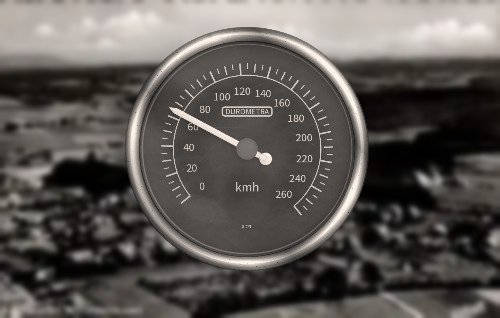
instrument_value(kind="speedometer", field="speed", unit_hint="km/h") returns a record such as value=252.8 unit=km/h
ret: value=65 unit=km/h
